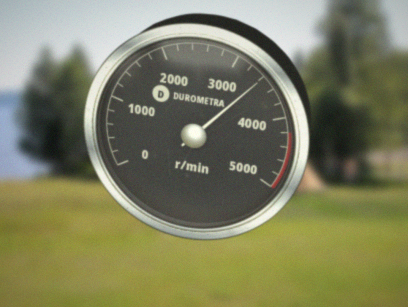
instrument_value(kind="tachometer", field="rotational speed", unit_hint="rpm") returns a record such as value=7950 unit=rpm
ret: value=3400 unit=rpm
